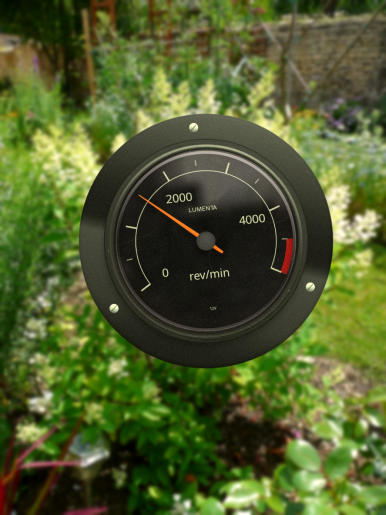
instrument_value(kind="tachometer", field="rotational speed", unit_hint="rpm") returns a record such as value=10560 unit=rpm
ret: value=1500 unit=rpm
